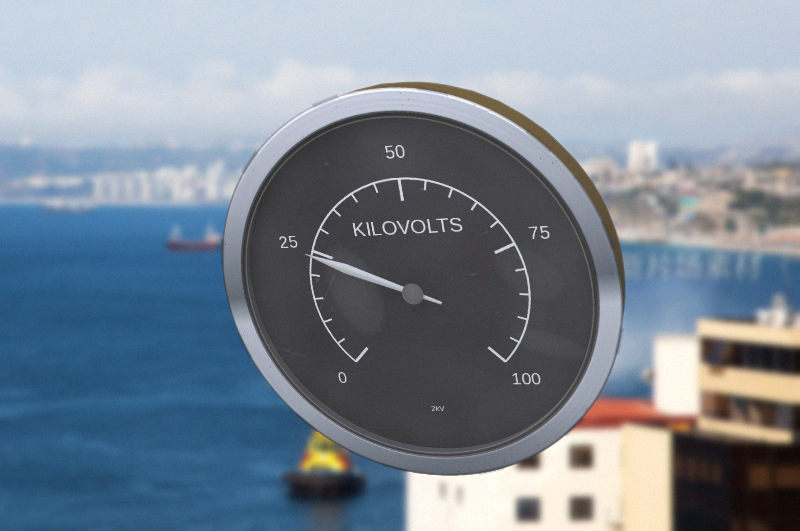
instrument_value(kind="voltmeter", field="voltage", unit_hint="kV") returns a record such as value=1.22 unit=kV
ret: value=25 unit=kV
